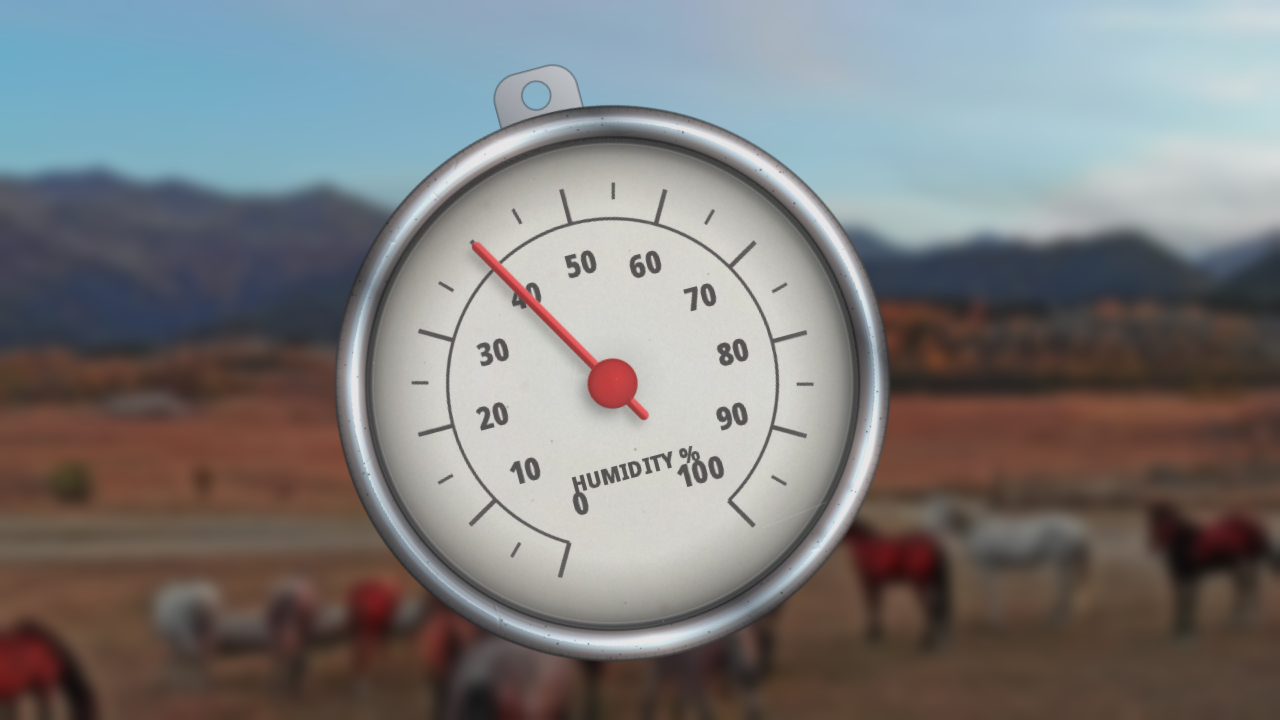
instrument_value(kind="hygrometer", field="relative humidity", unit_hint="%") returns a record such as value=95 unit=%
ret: value=40 unit=%
